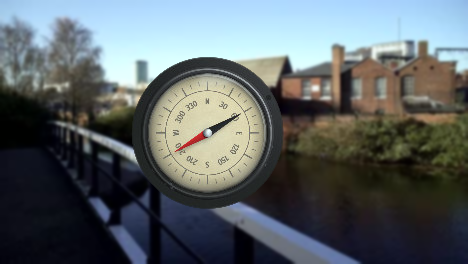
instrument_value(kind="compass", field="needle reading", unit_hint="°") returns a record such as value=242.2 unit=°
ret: value=240 unit=°
